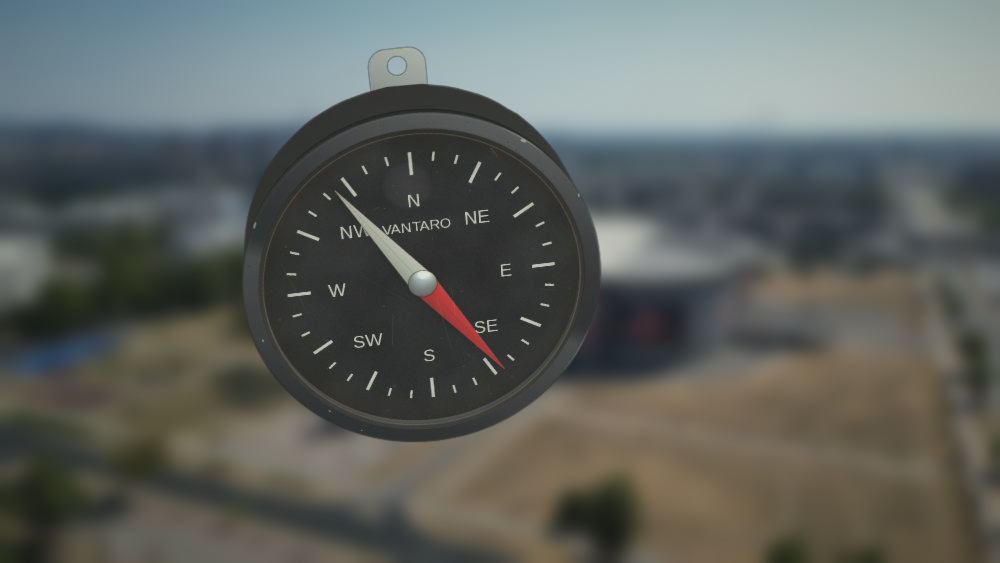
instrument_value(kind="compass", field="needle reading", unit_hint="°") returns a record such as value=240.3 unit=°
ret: value=145 unit=°
